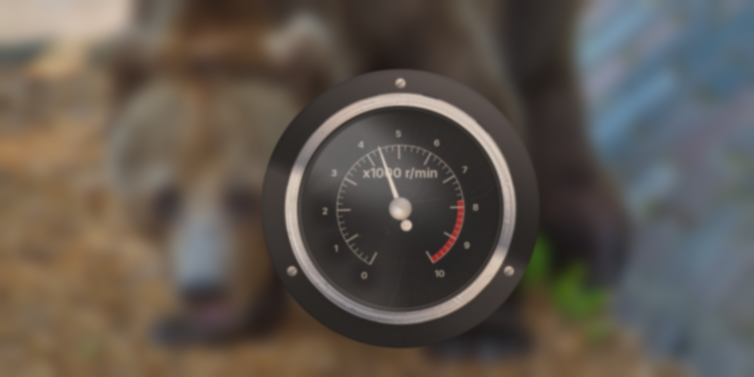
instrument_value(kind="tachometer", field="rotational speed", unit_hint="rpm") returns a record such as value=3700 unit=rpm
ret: value=4400 unit=rpm
